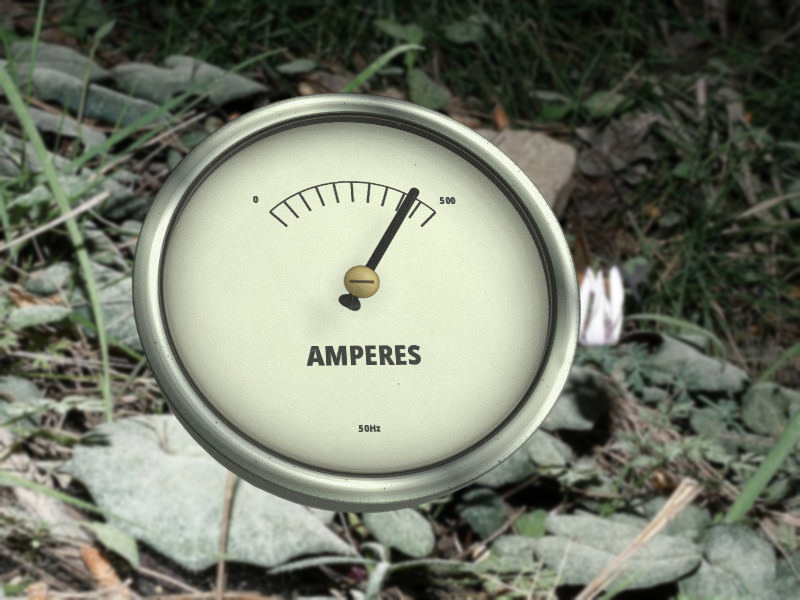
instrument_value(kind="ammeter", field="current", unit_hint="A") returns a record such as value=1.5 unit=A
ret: value=425 unit=A
